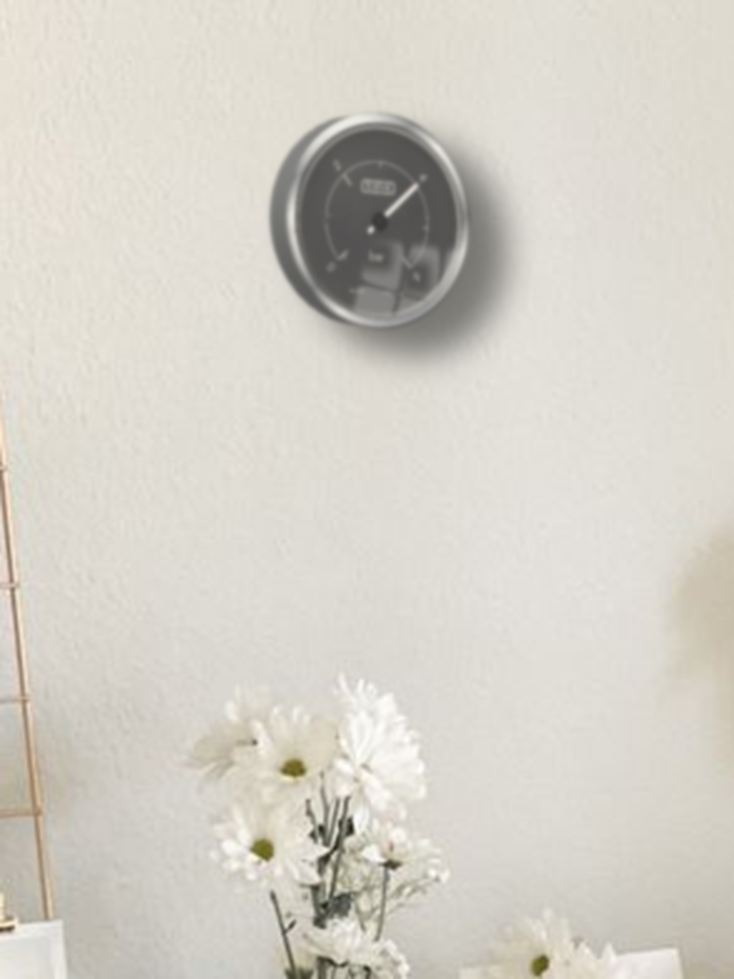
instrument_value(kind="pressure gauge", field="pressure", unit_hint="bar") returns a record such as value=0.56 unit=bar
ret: value=4 unit=bar
